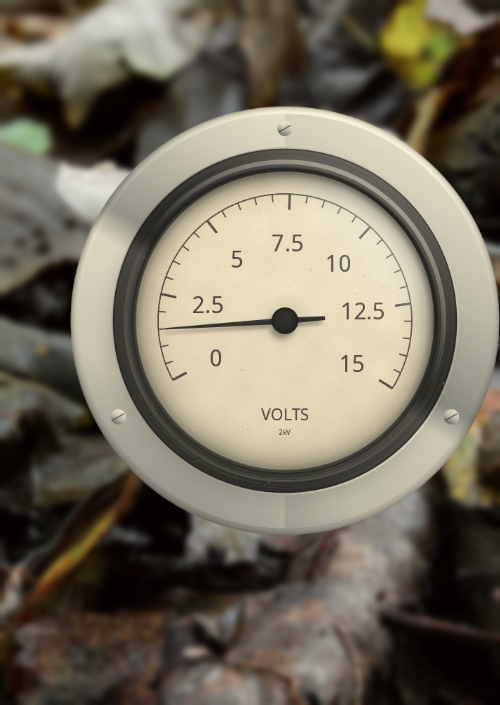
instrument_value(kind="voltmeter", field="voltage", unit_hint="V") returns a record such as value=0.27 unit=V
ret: value=1.5 unit=V
